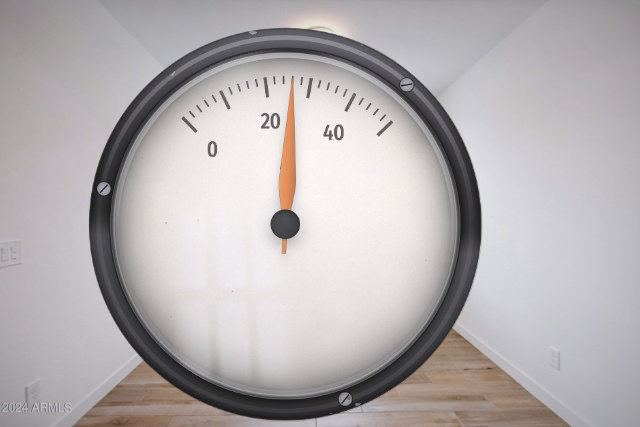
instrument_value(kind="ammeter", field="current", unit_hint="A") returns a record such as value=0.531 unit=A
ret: value=26 unit=A
